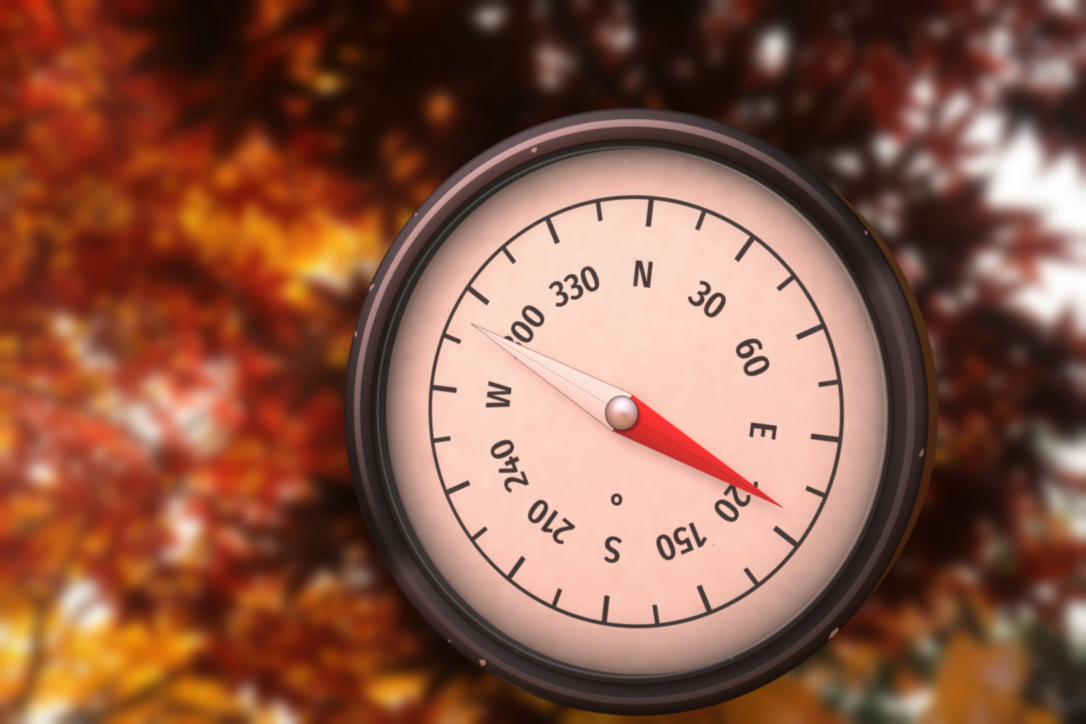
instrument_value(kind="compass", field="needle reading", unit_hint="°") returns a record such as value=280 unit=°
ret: value=112.5 unit=°
